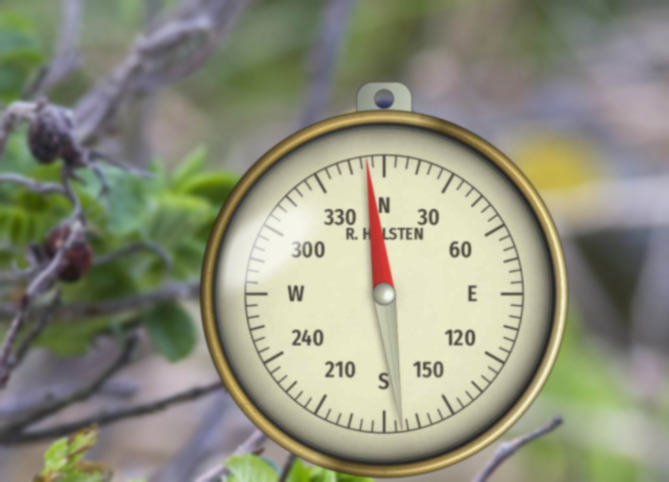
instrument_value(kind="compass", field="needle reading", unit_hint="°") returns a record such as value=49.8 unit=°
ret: value=352.5 unit=°
